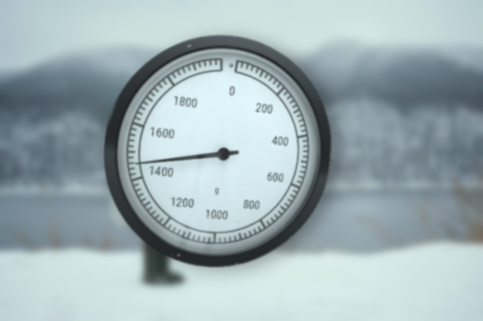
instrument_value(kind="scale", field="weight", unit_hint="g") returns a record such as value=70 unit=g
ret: value=1460 unit=g
